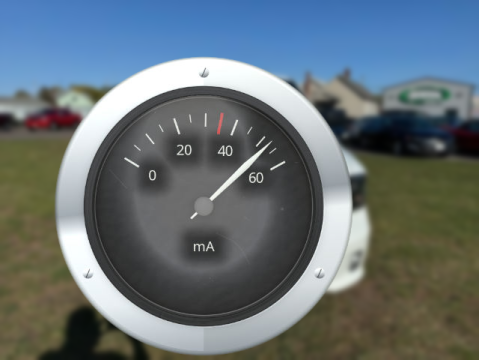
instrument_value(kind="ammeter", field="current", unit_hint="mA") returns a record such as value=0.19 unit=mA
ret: value=52.5 unit=mA
